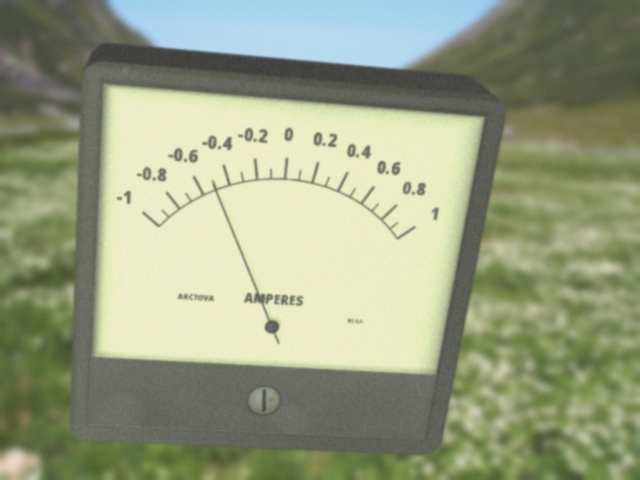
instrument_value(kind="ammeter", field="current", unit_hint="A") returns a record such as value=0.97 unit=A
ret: value=-0.5 unit=A
